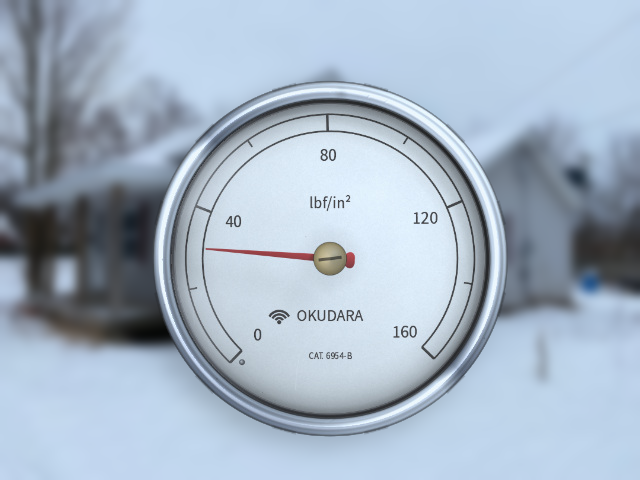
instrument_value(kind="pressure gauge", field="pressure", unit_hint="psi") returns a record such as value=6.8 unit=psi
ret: value=30 unit=psi
